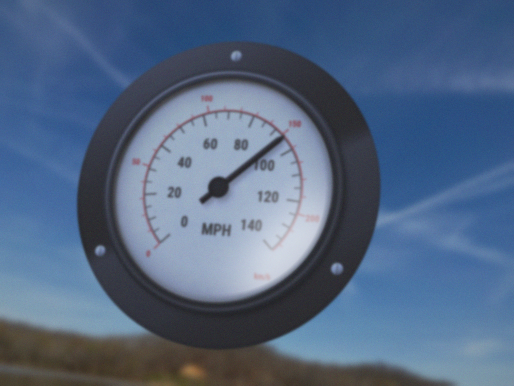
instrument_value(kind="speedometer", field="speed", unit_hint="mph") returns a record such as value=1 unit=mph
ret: value=95 unit=mph
